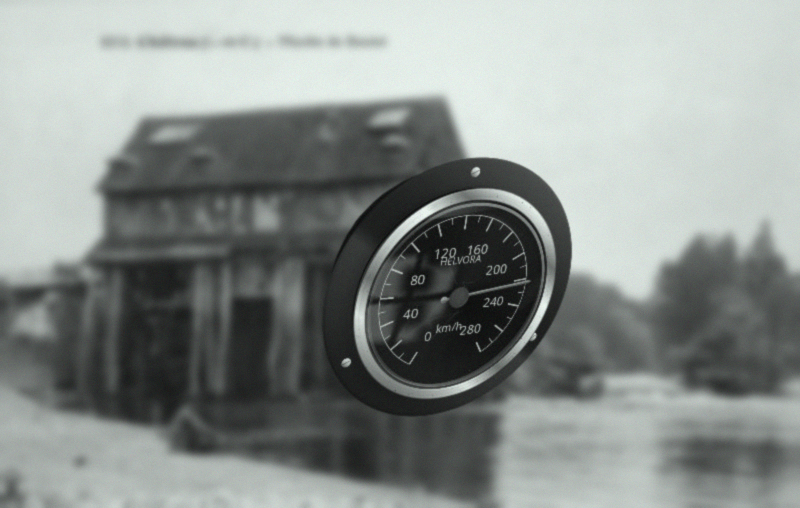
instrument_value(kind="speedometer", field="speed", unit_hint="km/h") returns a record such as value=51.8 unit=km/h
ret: value=220 unit=km/h
